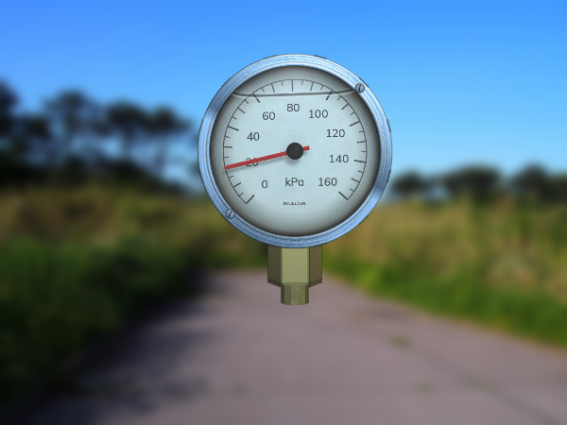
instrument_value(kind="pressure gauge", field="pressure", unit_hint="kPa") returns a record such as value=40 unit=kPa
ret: value=20 unit=kPa
